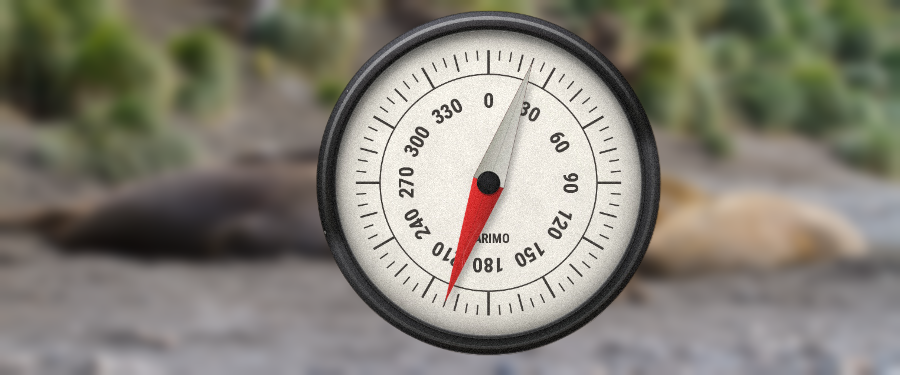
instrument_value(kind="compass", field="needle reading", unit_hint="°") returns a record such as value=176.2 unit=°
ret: value=200 unit=°
